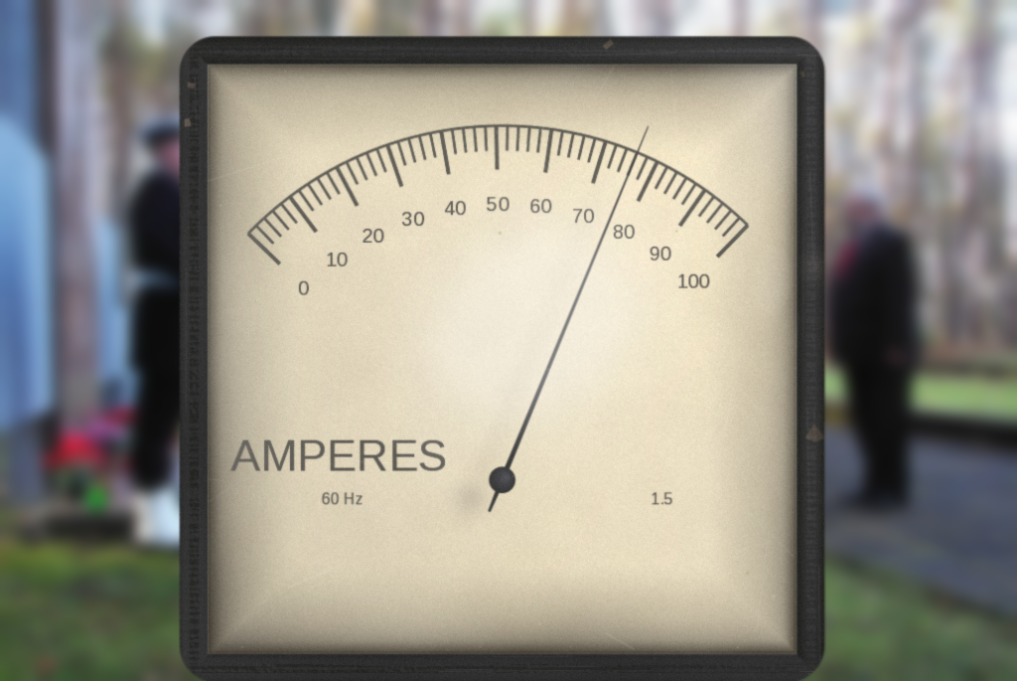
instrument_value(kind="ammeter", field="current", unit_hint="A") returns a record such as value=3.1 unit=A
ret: value=76 unit=A
